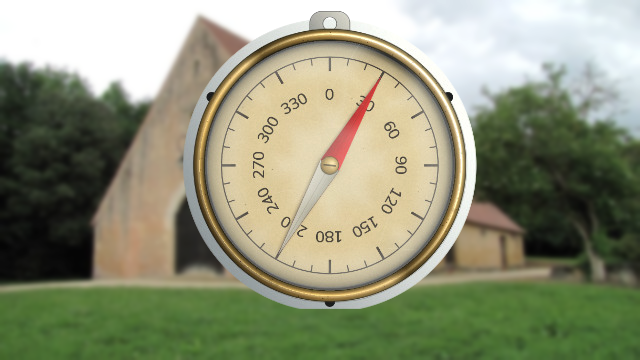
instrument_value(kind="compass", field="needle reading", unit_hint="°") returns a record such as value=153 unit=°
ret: value=30 unit=°
